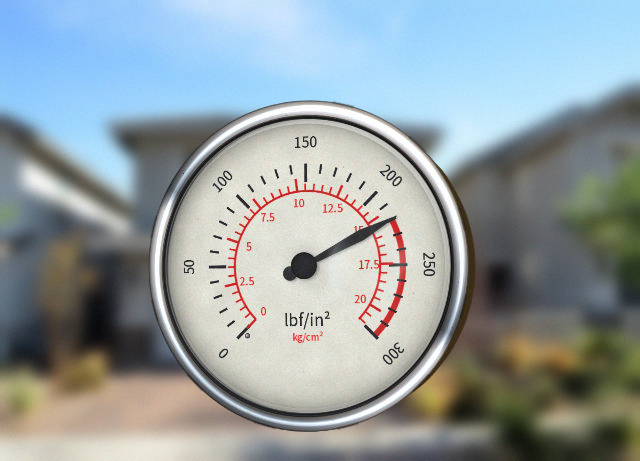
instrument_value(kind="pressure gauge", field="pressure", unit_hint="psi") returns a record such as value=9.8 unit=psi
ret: value=220 unit=psi
